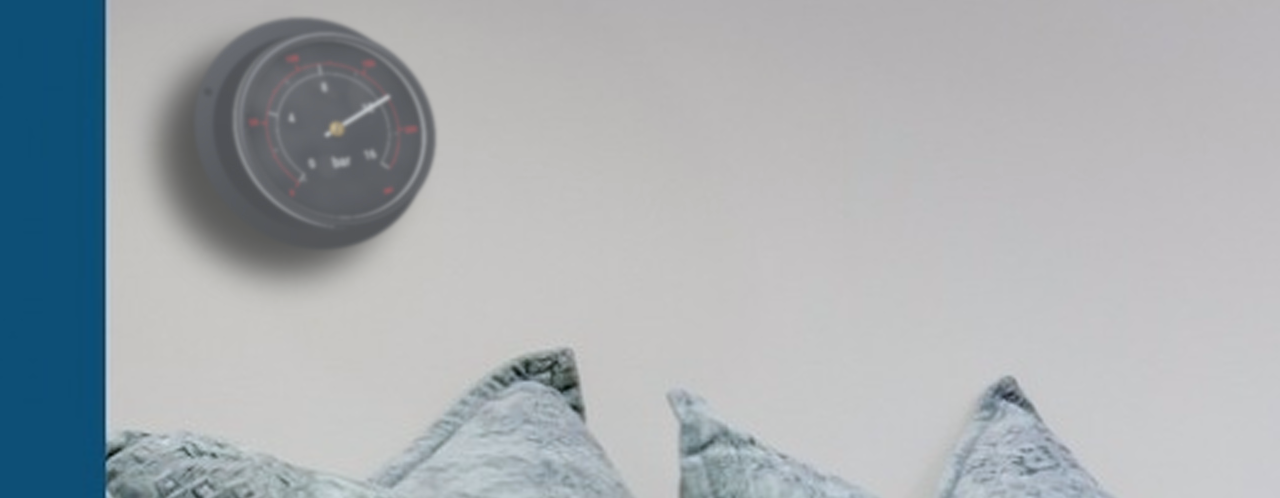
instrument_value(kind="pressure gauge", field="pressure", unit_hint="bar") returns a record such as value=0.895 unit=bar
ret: value=12 unit=bar
